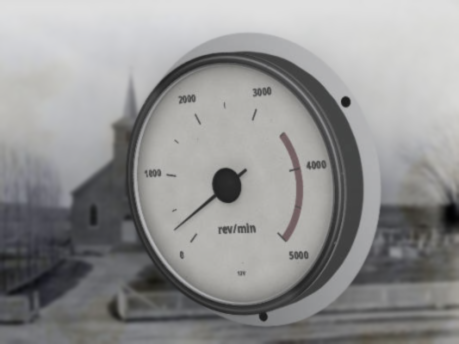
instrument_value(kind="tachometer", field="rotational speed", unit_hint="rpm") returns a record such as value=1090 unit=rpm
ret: value=250 unit=rpm
